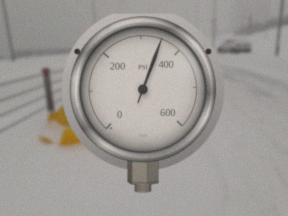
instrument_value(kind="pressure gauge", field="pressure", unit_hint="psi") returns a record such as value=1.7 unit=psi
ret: value=350 unit=psi
